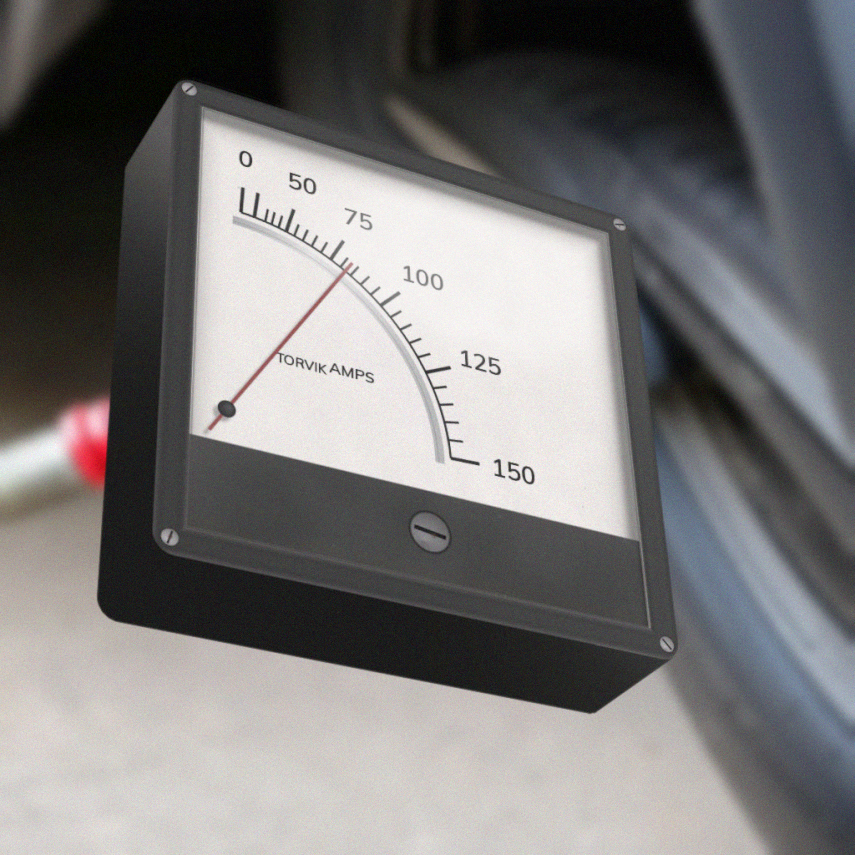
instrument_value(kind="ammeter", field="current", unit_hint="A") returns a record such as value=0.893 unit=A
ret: value=82.5 unit=A
